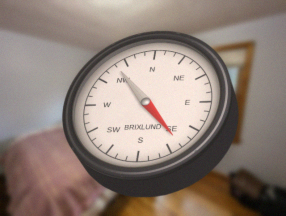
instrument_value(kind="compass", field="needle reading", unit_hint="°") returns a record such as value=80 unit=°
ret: value=140 unit=°
